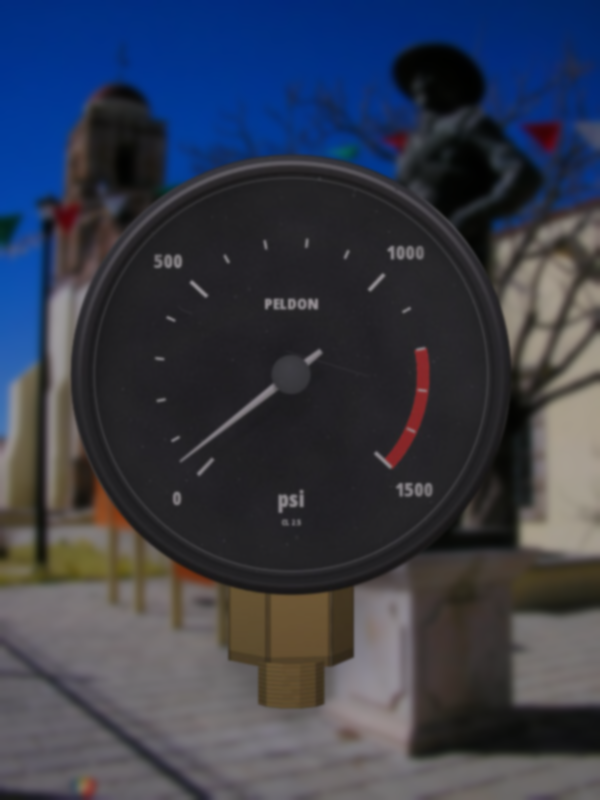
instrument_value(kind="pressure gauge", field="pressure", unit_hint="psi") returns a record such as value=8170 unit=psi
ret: value=50 unit=psi
